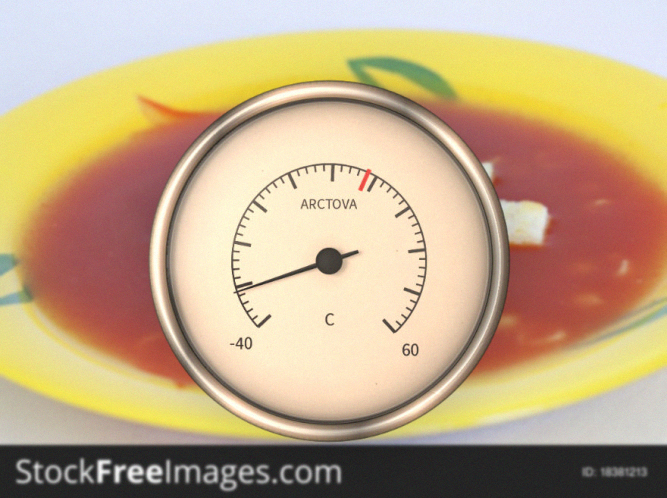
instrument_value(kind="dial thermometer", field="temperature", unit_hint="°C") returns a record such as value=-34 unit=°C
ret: value=-31 unit=°C
